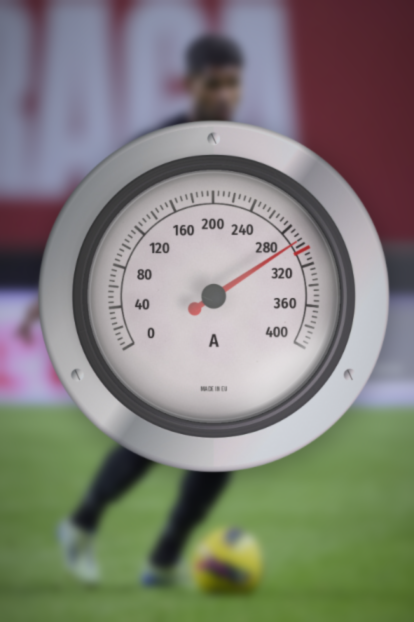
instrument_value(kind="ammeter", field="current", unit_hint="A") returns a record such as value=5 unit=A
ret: value=295 unit=A
